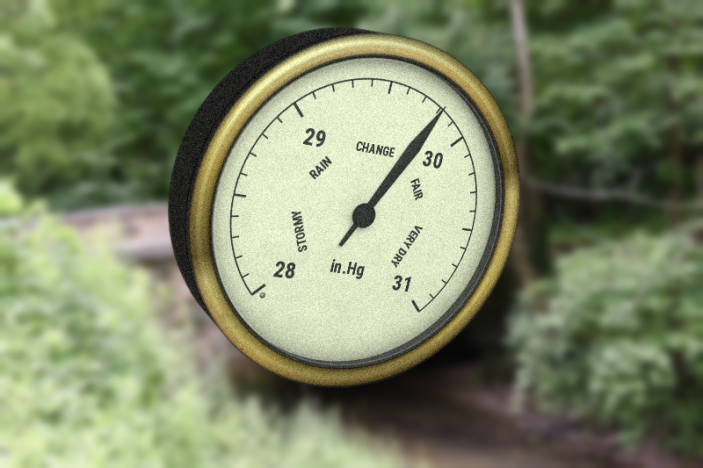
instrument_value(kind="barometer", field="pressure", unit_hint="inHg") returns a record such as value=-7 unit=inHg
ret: value=29.8 unit=inHg
